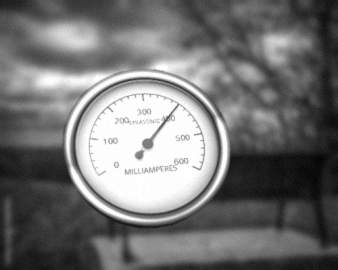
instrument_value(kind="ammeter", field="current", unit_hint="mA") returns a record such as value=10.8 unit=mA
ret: value=400 unit=mA
